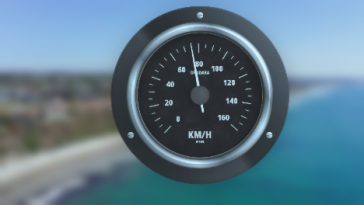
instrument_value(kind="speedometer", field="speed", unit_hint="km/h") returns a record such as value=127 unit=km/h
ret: value=75 unit=km/h
